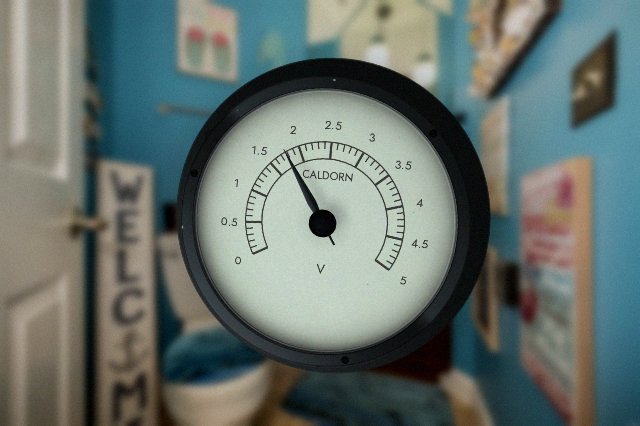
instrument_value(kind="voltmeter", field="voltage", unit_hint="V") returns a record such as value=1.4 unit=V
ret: value=1.8 unit=V
